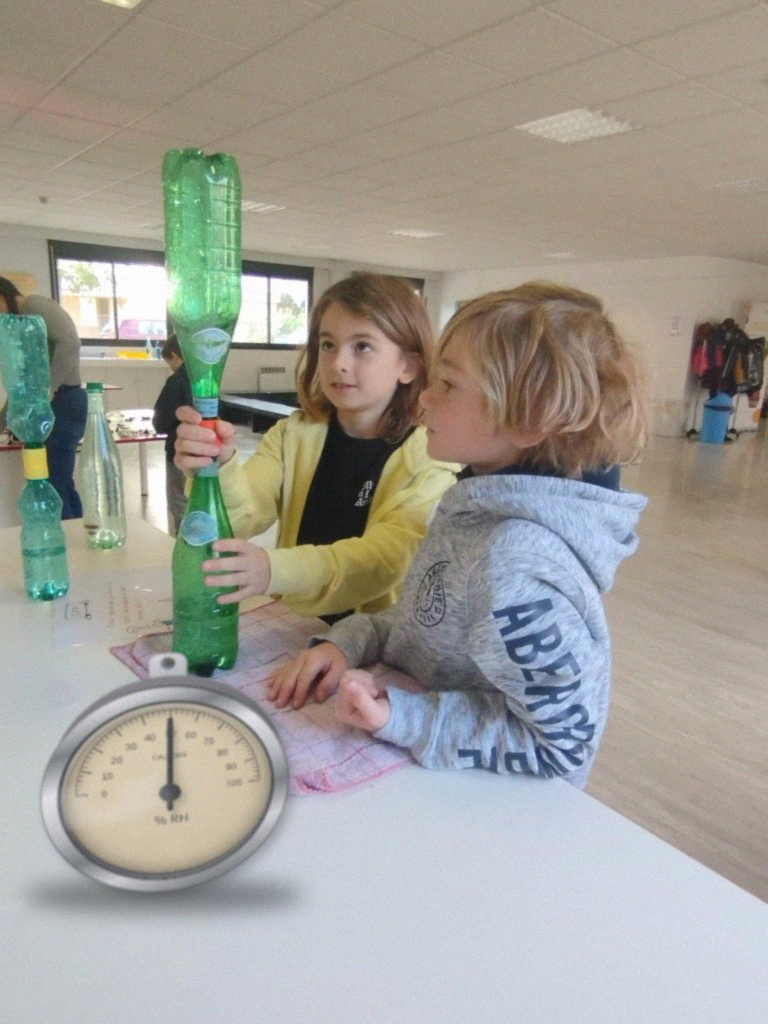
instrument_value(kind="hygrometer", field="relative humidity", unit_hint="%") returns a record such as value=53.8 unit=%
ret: value=50 unit=%
